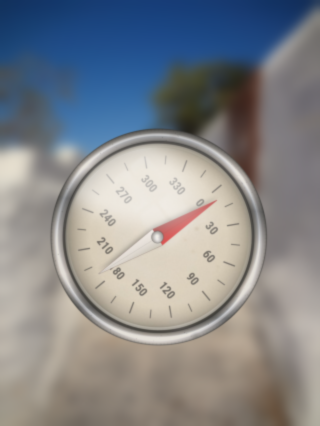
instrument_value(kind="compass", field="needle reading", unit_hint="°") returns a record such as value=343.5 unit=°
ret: value=7.5 unit=°
